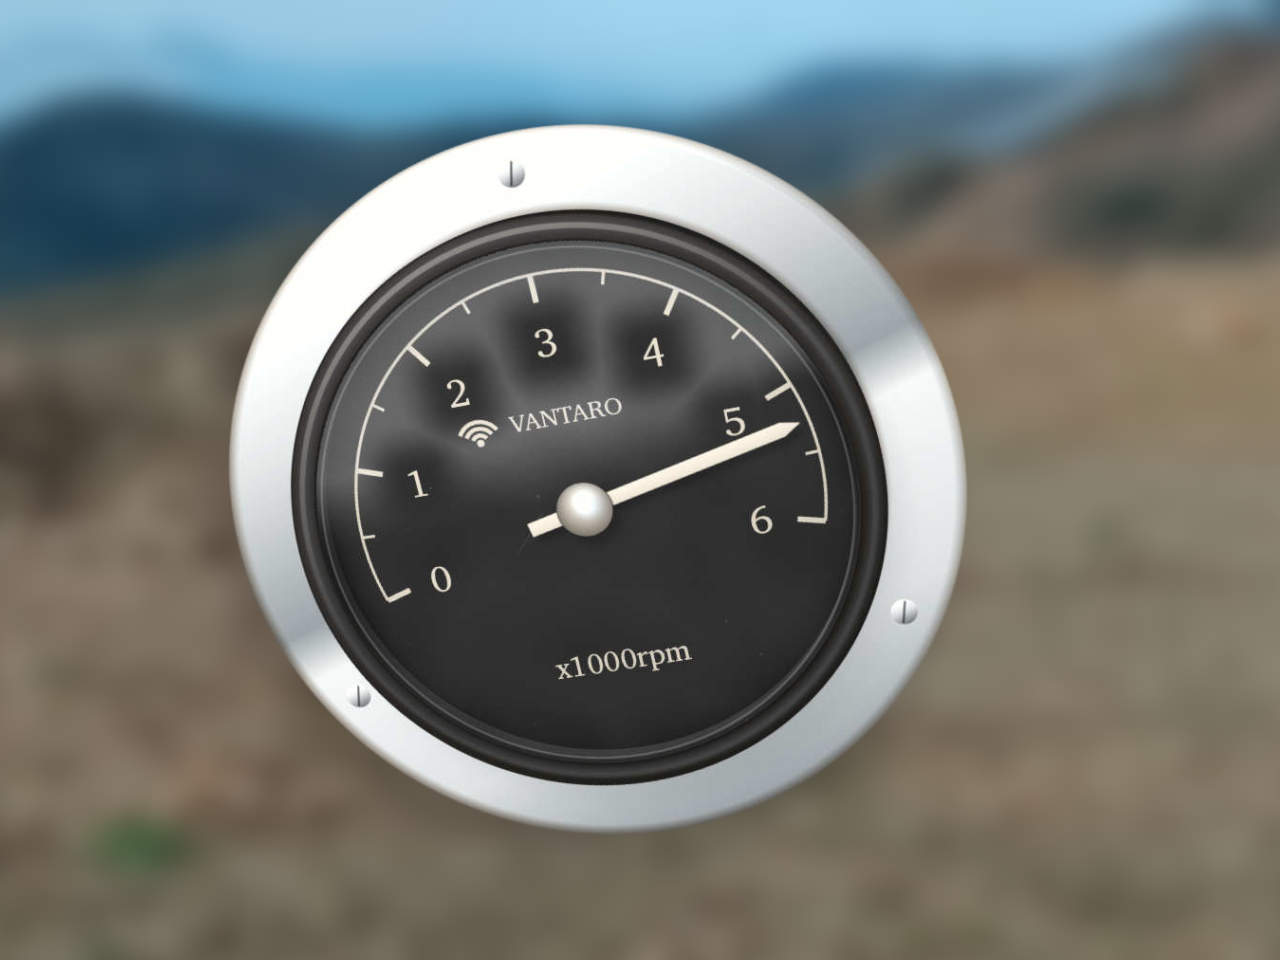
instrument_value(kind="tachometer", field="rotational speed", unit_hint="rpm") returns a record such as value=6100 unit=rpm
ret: value=5250 unit=rpm
